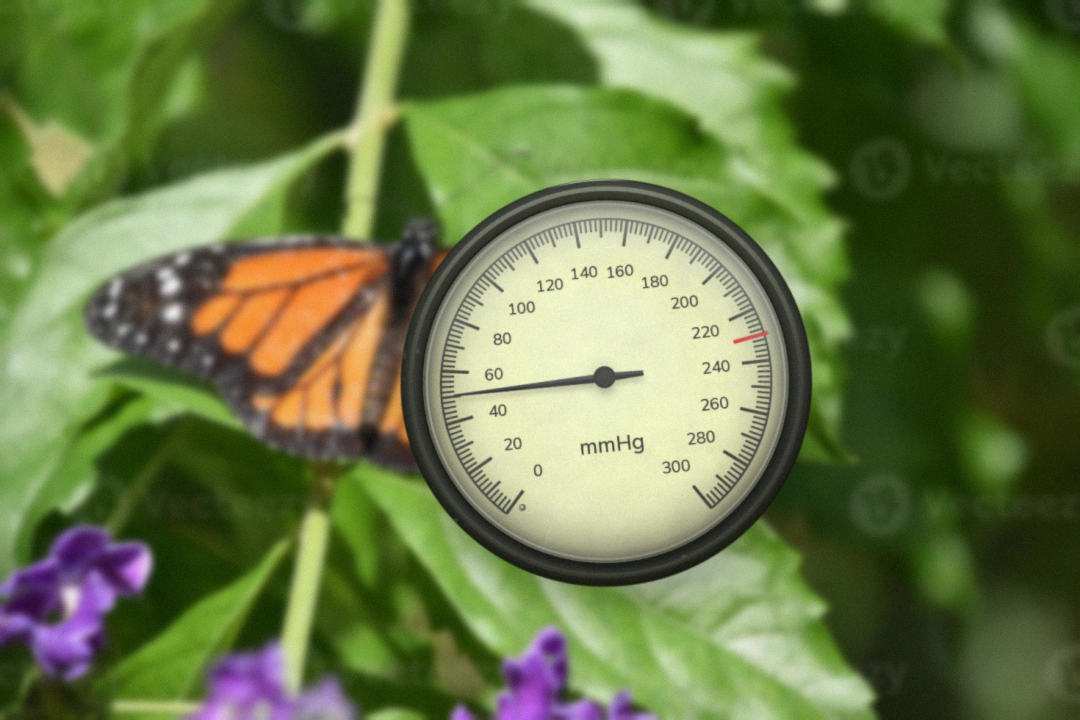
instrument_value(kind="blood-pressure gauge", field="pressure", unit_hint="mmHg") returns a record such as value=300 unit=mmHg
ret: value=50 unit=mmHg
